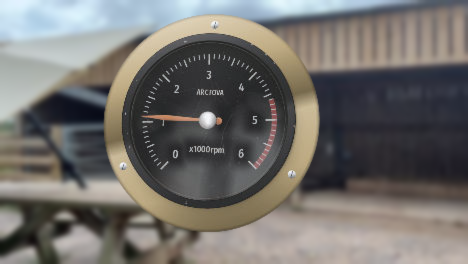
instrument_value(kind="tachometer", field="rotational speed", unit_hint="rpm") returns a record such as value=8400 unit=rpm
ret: value=1100 unit=rpm
